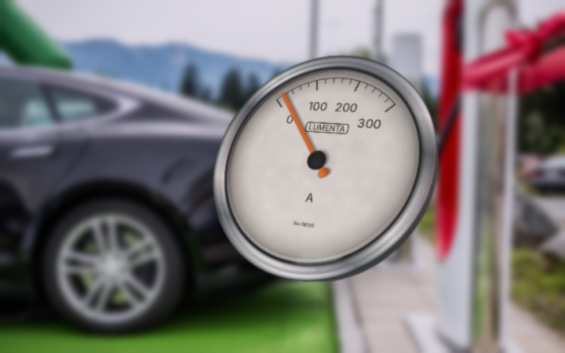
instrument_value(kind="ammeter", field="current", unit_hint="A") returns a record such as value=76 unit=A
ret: value=20 unit=A
